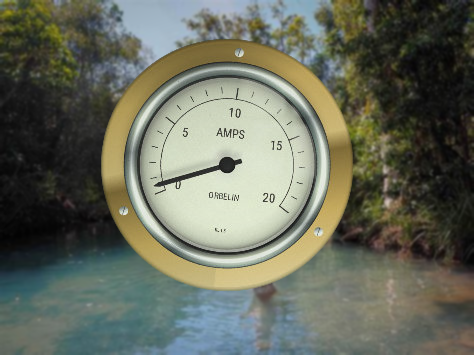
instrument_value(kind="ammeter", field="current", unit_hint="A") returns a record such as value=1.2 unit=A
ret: value=0.5 unit=A
